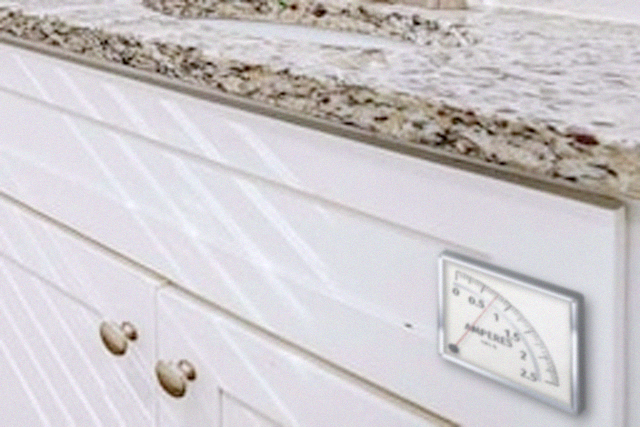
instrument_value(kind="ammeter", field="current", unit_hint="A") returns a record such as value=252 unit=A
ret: value=0.75 unit=A
